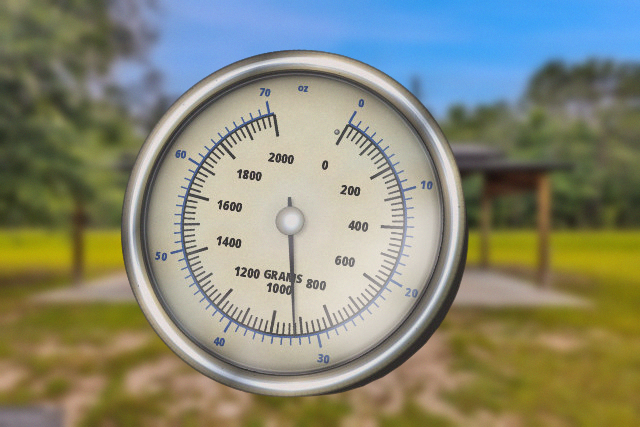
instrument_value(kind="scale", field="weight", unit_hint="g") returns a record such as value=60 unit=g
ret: value=920 unit=g
